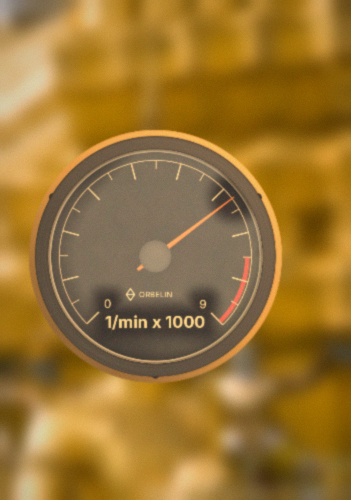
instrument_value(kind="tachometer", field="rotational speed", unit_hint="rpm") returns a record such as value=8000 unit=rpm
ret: value=6250 unit=rpm
